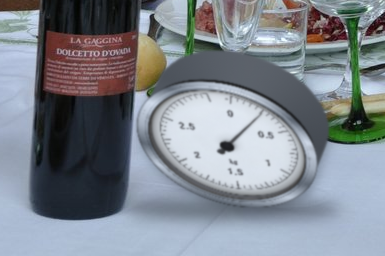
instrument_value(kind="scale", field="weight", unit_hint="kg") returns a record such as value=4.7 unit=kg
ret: value=0.25 unit=kg
